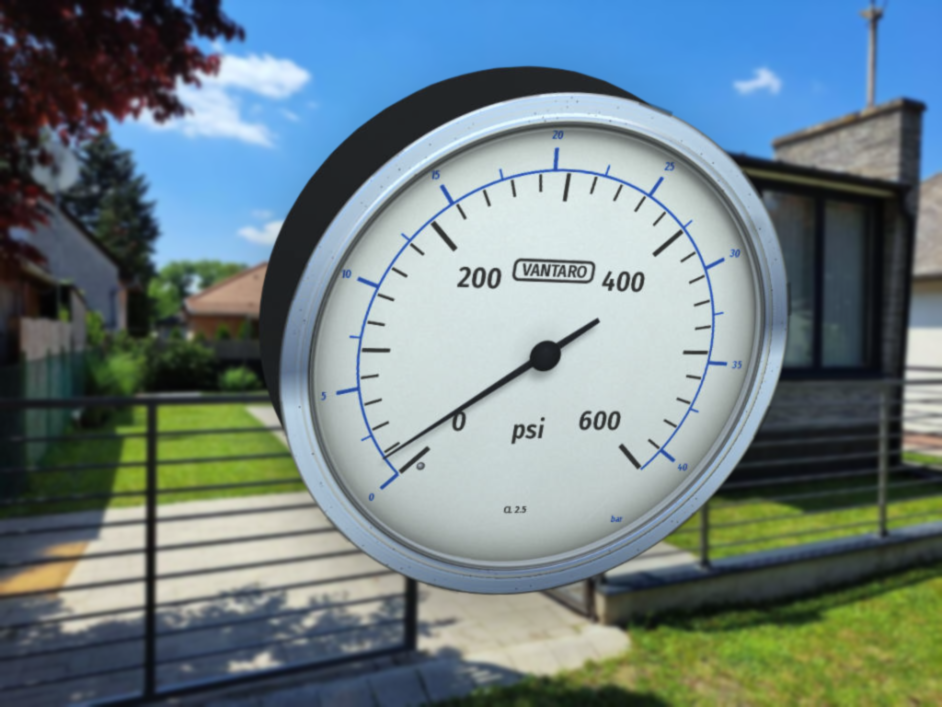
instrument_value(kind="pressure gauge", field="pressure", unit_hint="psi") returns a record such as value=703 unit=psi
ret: value=20 unit=psi
